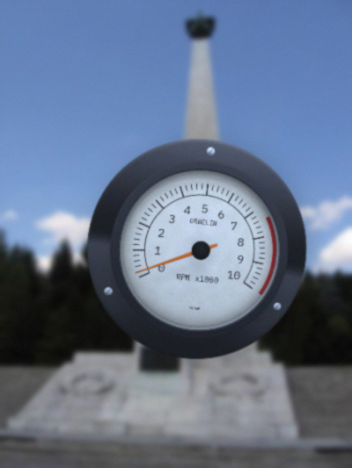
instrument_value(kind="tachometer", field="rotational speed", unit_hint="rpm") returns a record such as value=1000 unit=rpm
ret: value=200 unit=rpm
